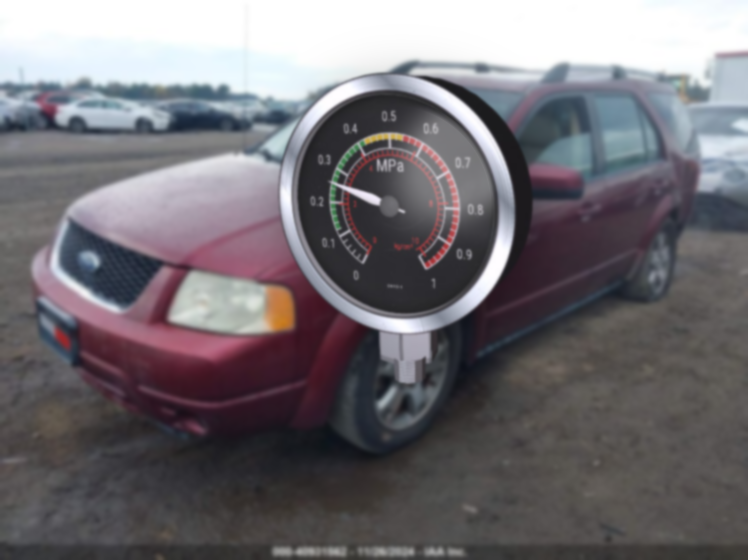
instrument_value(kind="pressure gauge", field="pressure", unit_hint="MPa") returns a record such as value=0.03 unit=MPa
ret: value=0.26 unit=MPa
